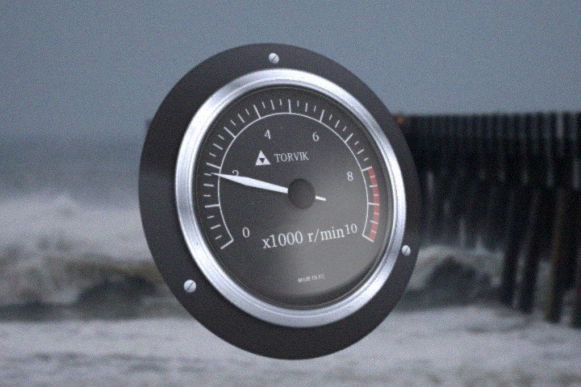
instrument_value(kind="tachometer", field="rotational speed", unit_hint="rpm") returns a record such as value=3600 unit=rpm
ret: value=1750 unit=rpm
